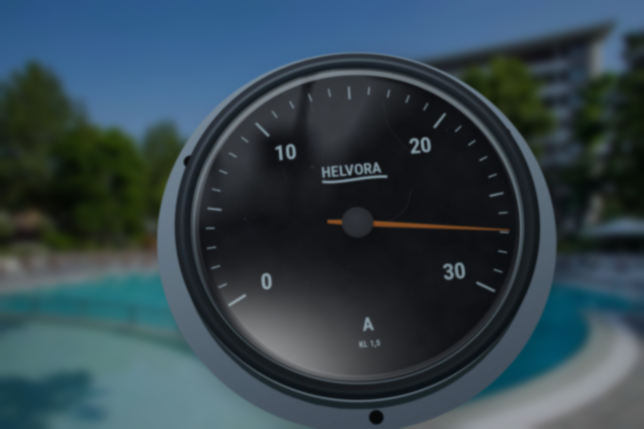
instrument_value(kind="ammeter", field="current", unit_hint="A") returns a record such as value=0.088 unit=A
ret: value=27 unit=A
